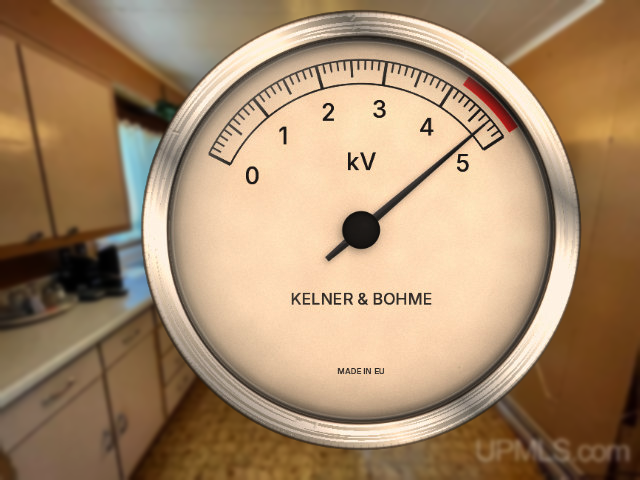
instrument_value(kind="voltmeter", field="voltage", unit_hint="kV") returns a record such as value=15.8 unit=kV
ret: value=4.7 unit=kV
